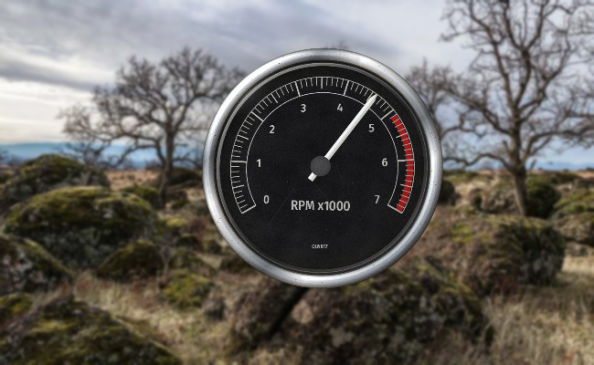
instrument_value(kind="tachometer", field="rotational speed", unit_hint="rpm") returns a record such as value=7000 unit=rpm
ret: value=4600 unit=rpm
